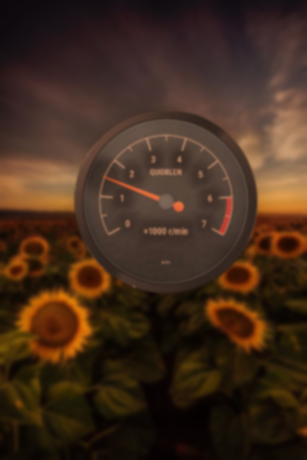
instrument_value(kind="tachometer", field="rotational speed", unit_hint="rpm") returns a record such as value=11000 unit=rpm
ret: value=1500 unit=rpm
